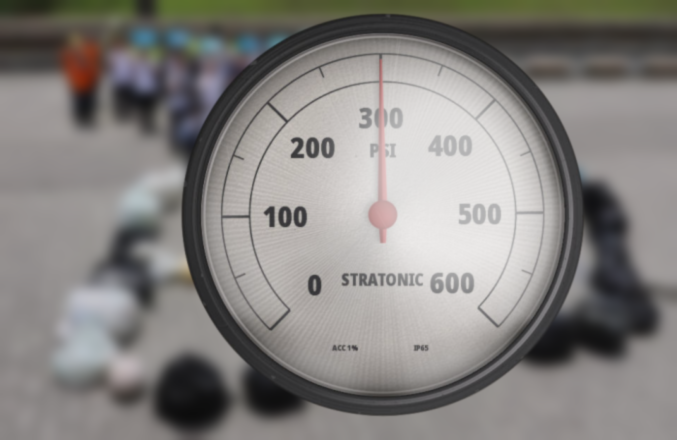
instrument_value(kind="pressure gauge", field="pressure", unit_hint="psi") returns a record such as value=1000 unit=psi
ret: value=300 unit=psi
